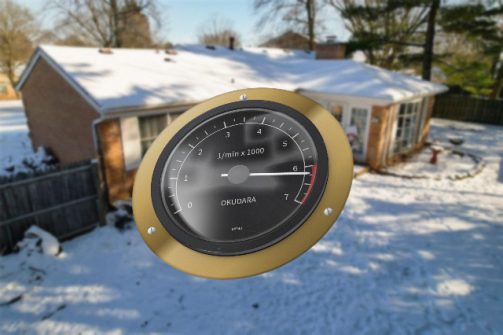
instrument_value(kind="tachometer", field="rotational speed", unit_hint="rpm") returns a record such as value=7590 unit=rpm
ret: value=6250 unit=rpm
